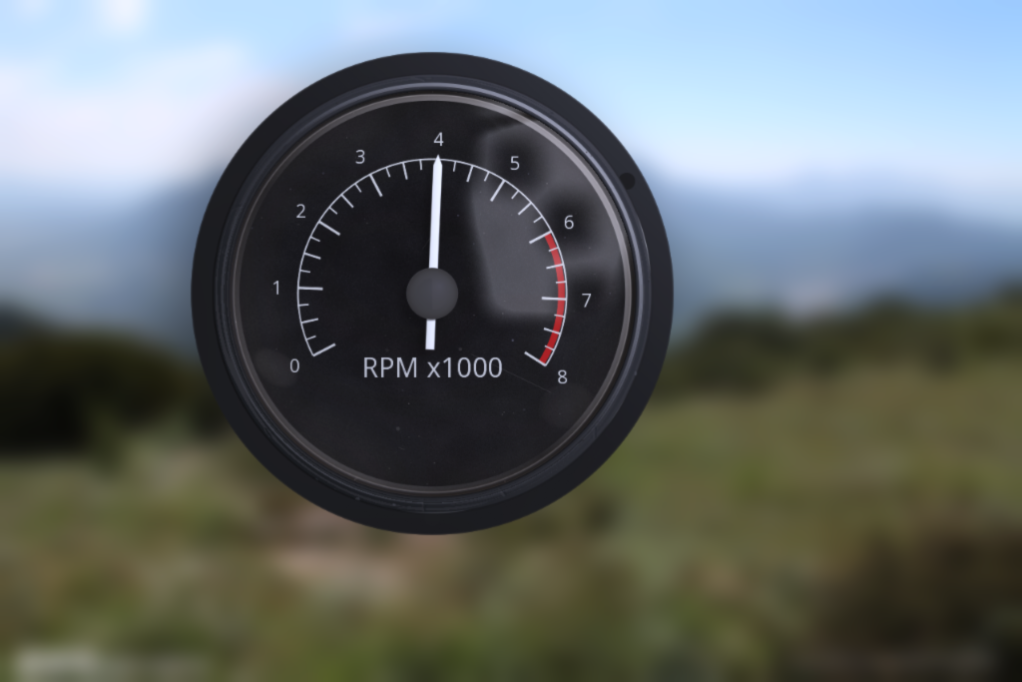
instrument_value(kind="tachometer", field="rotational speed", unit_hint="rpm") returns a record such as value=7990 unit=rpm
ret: value=4000 unit=rpm
